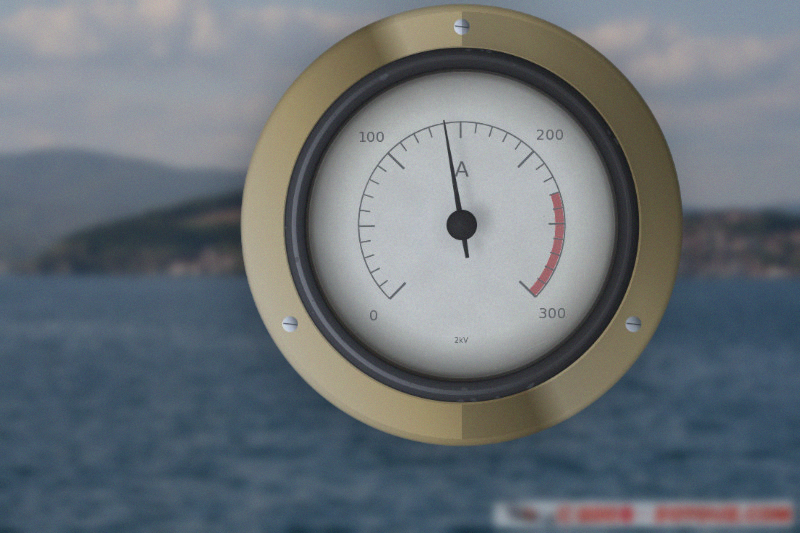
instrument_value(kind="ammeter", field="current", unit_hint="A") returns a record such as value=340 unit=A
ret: value=140 unit=A
